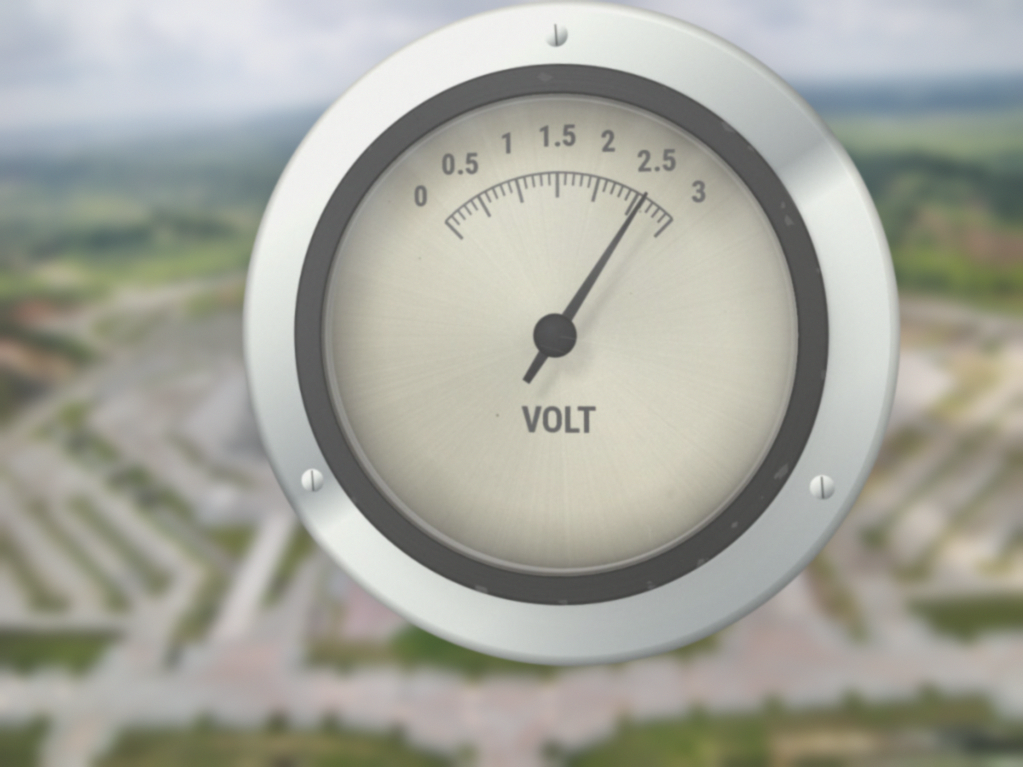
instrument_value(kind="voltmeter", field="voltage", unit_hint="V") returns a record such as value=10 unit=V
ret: value=2.6 unit=V
